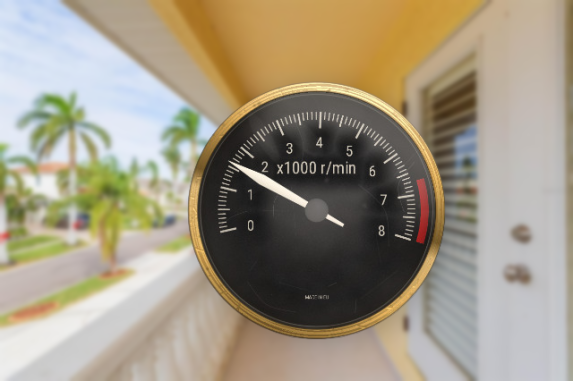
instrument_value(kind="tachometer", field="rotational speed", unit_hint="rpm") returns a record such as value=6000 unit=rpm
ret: value=1600 unit=rpm
